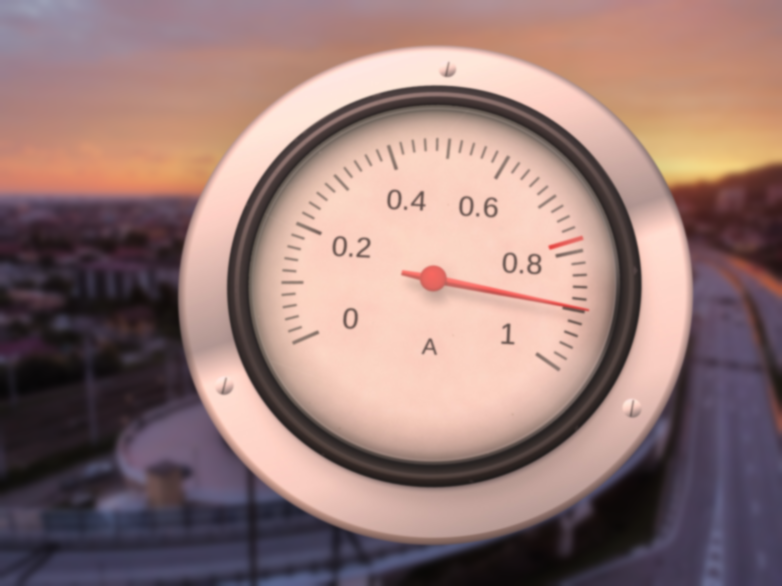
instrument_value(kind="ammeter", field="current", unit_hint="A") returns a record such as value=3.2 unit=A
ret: value=0.9 unit=A
